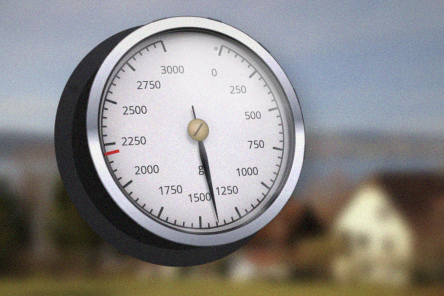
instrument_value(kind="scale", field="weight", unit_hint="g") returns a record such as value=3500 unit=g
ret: value=1400 unit=g
